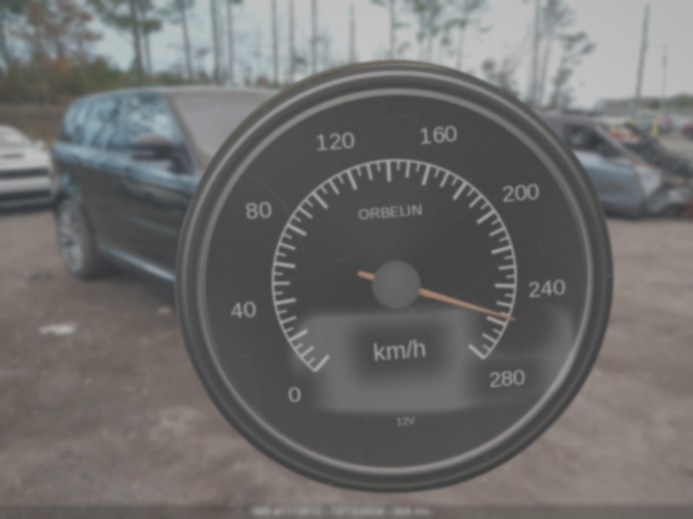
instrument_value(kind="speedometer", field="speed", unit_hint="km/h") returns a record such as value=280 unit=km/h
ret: value=255 unit=km/h
